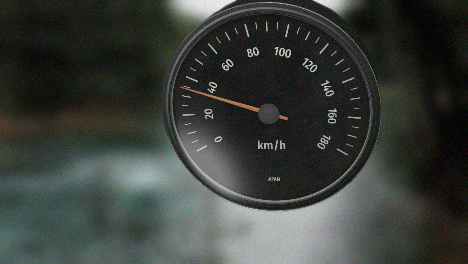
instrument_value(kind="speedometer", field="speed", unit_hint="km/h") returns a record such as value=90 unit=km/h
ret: value=35 unit=km/h
